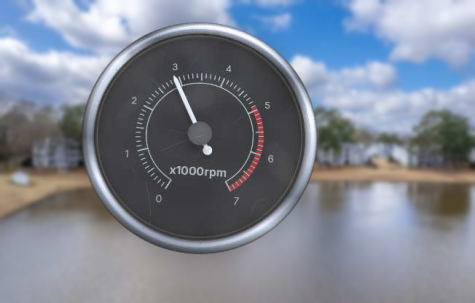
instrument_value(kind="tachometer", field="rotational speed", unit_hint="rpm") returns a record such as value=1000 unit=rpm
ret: value=2900 unit=rpm
